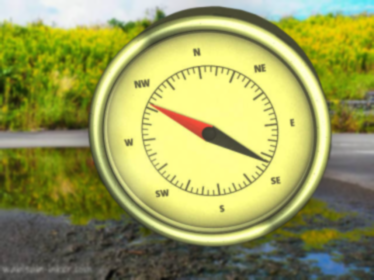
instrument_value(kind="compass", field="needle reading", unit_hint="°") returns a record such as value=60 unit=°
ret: value=305 unit=°
